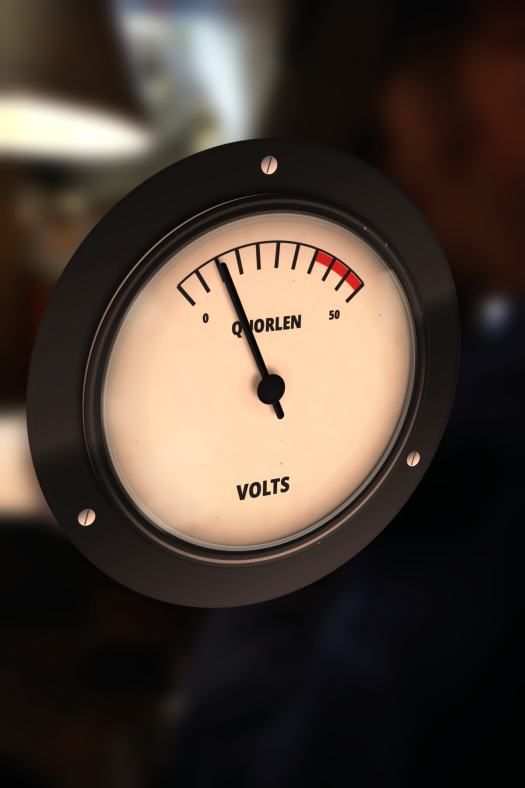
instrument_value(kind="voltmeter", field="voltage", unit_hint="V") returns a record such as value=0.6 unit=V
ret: value=10 unit=V
